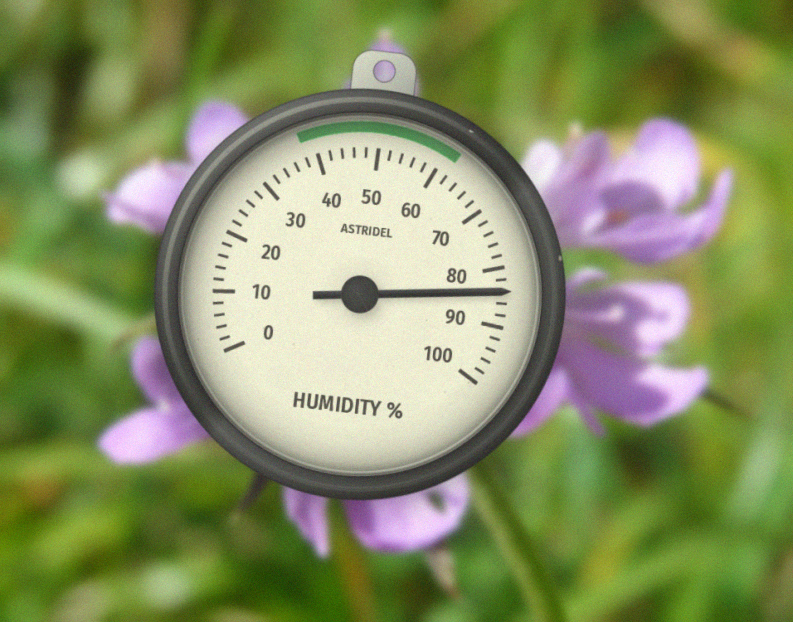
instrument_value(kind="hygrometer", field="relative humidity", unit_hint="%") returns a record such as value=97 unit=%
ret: value=84 unit=%
